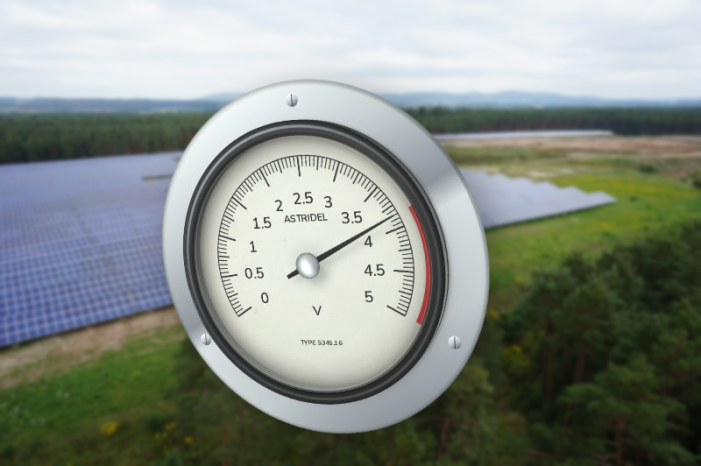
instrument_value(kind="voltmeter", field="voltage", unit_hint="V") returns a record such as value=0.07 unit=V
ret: value=3.85 unit=V
